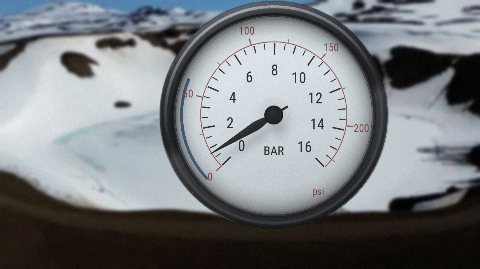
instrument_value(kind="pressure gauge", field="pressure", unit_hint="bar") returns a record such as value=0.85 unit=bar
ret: value=0.75 unit=bar
